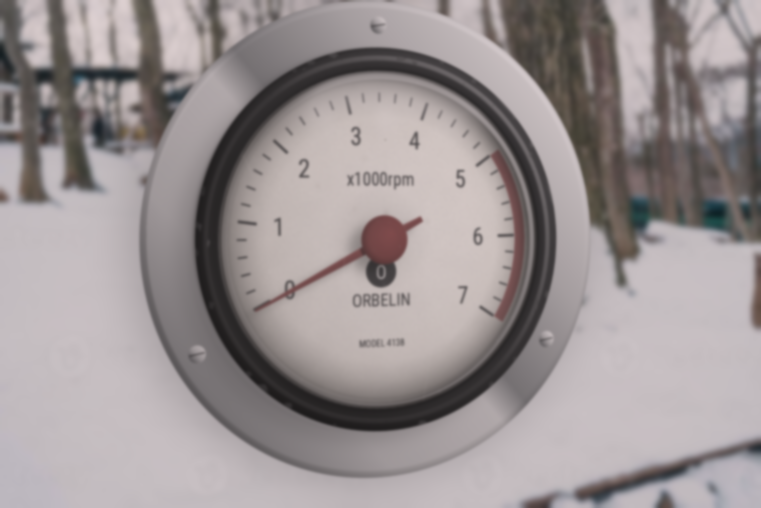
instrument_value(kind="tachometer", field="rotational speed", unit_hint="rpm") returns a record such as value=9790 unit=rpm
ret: value=0 unit=rpm
